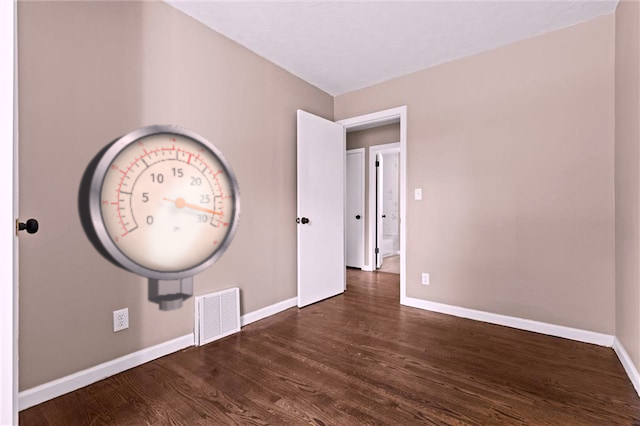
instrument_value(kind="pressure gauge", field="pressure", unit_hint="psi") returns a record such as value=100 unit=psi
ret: value=28 unit=psi
